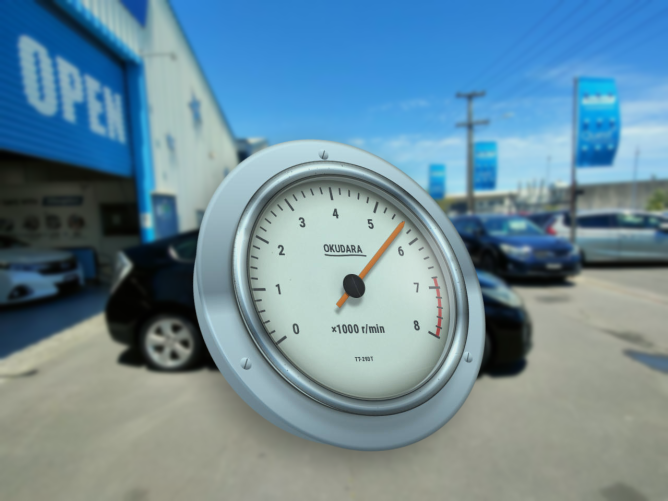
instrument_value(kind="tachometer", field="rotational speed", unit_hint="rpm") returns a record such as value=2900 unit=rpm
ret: value=5600 unit=rpm
